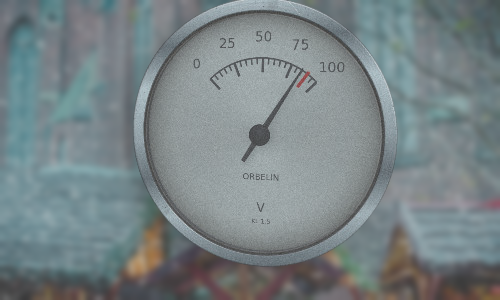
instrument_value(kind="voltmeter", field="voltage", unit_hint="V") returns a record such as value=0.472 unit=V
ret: value=85 unit=V
